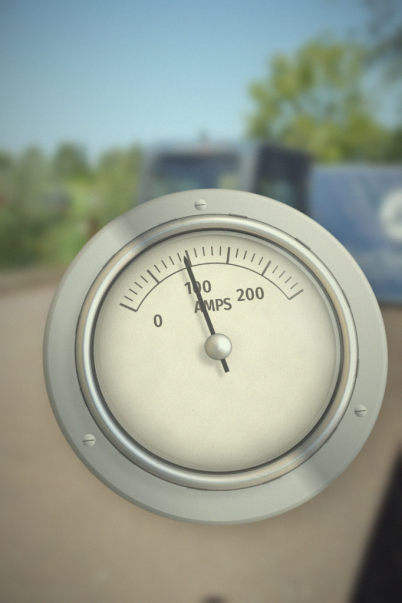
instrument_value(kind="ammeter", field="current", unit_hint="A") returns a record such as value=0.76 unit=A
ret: value=95 unit=A
